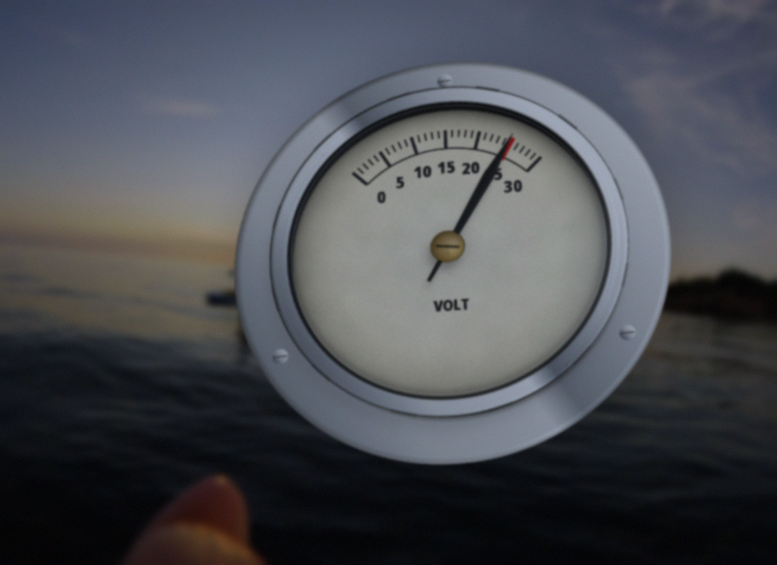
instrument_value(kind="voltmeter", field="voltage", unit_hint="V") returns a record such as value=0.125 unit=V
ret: value=25 unit=V
